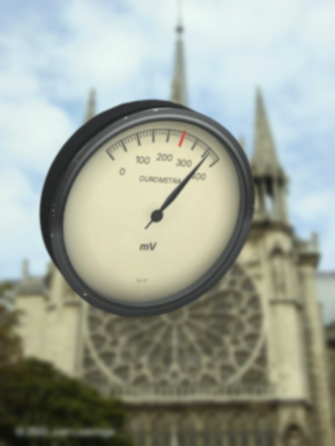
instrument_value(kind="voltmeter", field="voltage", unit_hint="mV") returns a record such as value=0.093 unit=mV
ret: value=350 unit=mV
